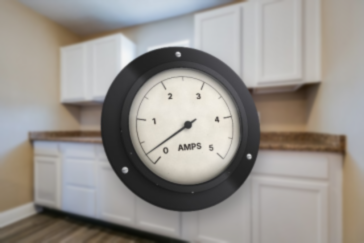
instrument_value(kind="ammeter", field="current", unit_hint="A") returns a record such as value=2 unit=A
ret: value=0.25 unit=A
